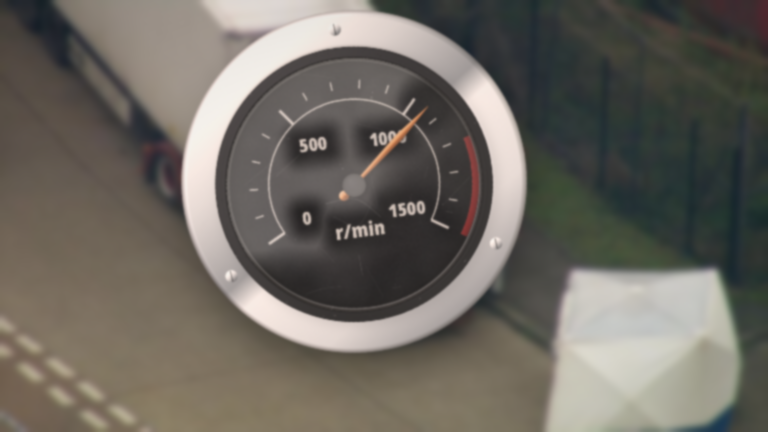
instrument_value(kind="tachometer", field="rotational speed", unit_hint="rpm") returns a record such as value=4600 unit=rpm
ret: value=1050 unit=rpm
